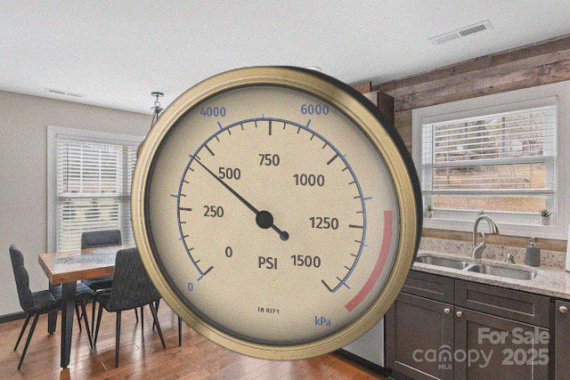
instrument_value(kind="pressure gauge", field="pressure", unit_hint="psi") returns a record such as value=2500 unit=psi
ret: value=450 unit=psi
